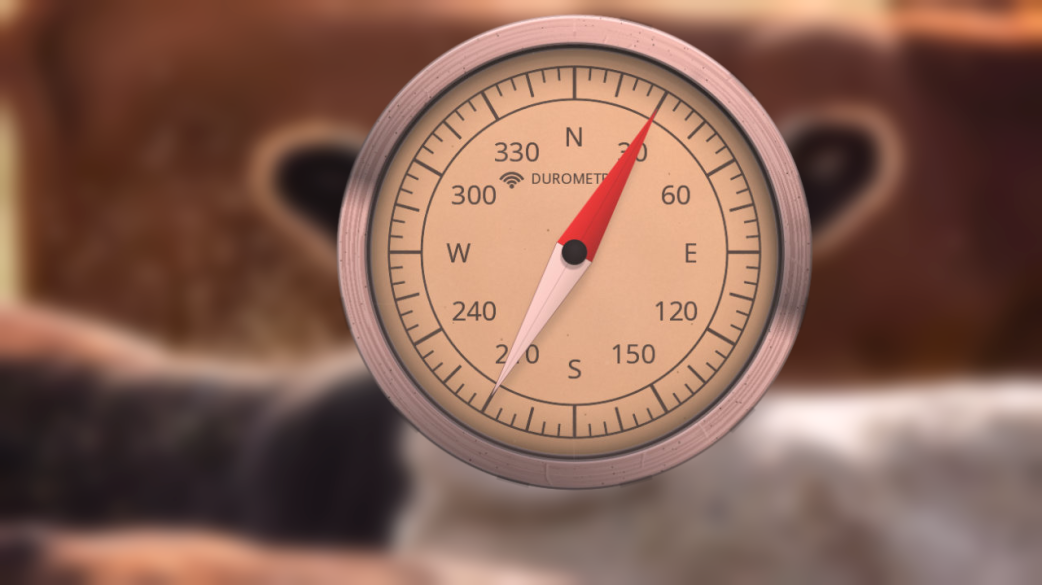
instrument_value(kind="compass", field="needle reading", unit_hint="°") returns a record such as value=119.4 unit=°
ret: value=30 unit=°
